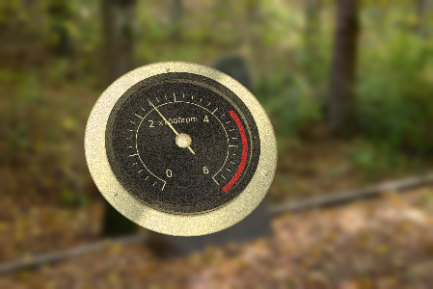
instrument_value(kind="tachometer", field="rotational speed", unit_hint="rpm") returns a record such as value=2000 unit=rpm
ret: value=2400 unit=rpm
